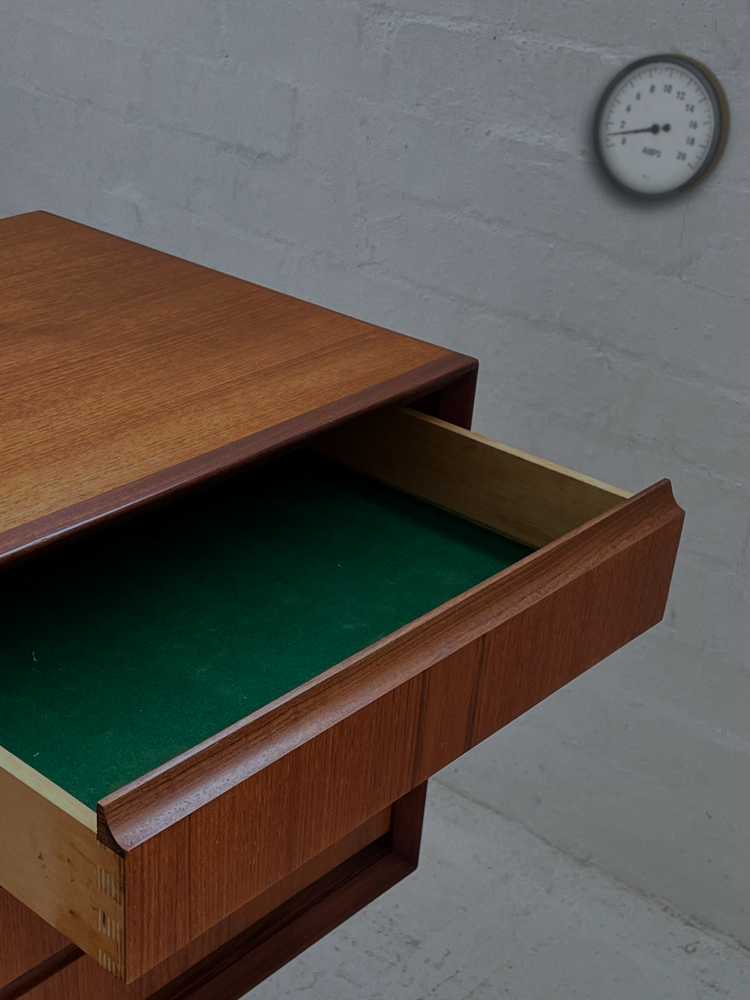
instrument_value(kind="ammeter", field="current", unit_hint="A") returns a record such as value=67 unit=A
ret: value=1 unit=A
